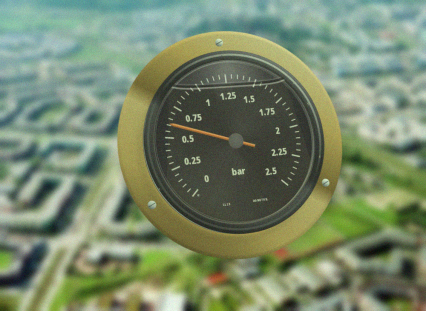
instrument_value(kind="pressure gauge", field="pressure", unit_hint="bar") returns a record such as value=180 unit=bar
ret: value=0.6 unit=bar
